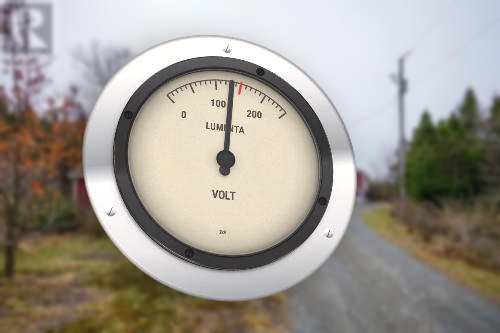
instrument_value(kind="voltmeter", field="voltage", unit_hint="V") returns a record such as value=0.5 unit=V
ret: value=130 unit=V
